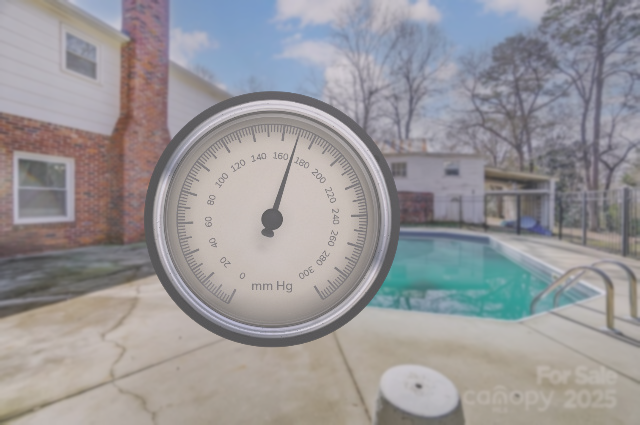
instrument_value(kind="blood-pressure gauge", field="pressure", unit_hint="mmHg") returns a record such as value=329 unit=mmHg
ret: value=170 unit=mmHg
